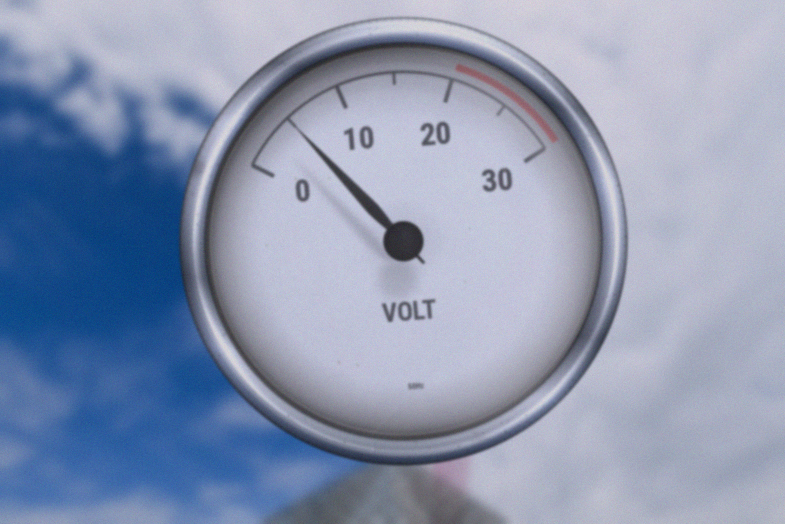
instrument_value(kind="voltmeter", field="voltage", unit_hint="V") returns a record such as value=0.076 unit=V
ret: value=5 unit=V
